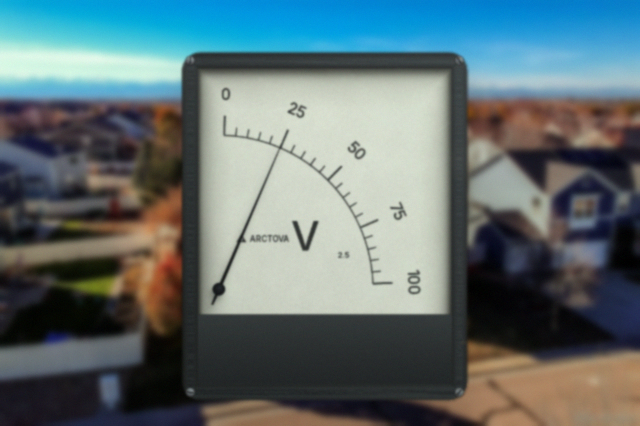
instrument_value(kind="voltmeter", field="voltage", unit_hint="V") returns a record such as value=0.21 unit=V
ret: value=25 unit=V
